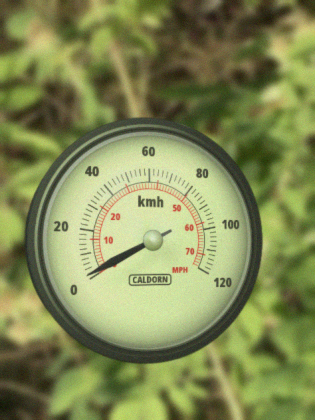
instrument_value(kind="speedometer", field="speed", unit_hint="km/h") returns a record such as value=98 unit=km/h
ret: value=2 unit=km/h
